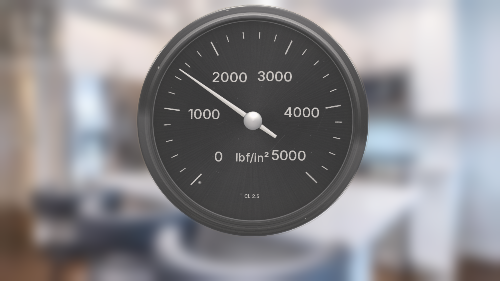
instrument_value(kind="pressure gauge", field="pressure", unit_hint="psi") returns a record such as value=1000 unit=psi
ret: value=1500 unit=psi
